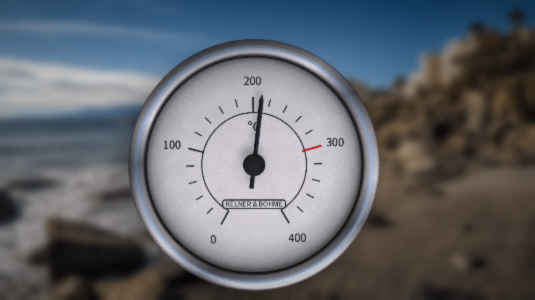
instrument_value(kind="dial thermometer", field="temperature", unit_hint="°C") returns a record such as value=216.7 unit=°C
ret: value=210 unit=°C
